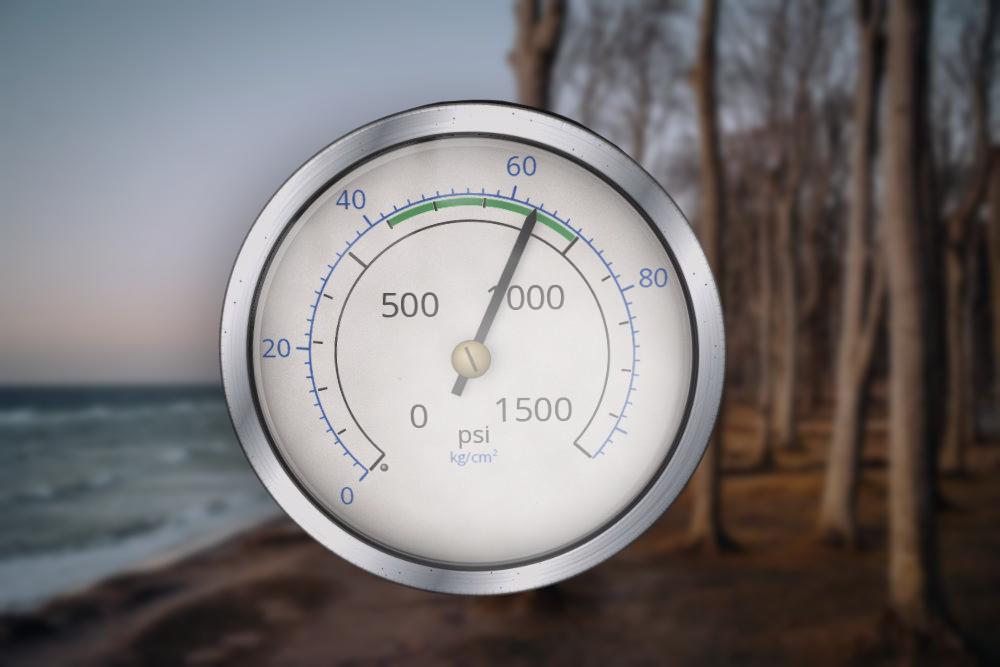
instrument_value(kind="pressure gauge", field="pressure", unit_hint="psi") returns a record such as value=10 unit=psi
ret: value=900 unit=psi
